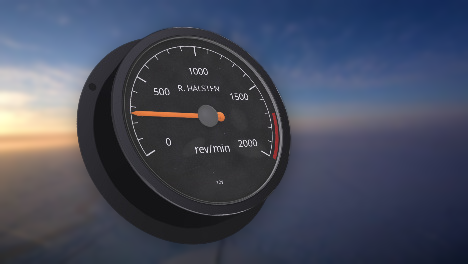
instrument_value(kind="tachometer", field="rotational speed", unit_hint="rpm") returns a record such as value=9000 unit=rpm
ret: value=250 unit=rpm
